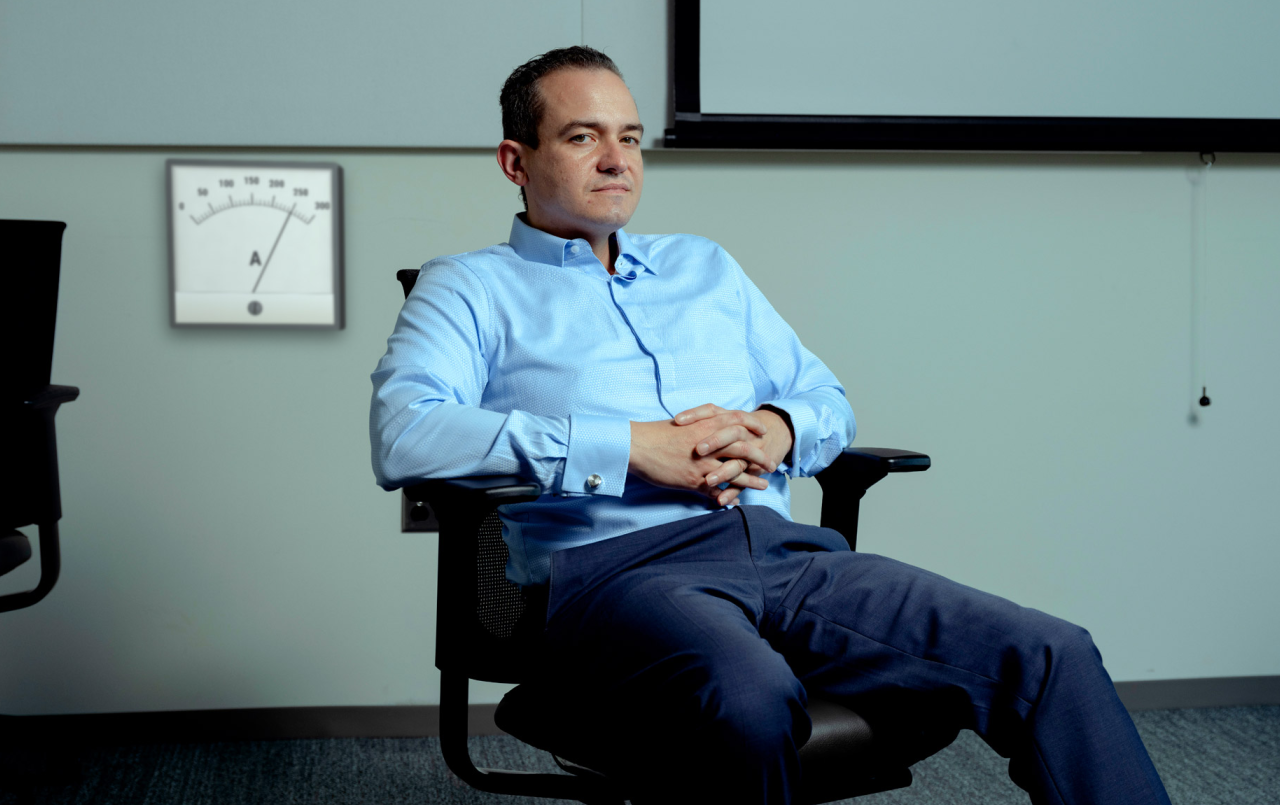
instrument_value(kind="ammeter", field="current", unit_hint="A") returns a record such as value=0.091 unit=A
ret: value=250 unit=A
